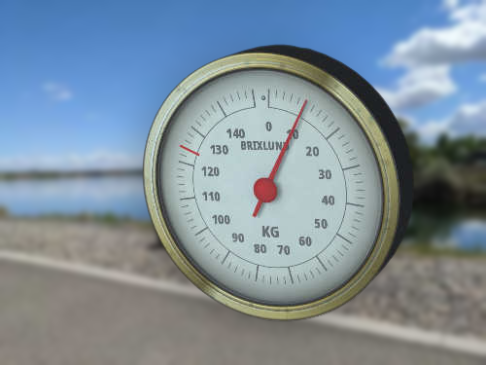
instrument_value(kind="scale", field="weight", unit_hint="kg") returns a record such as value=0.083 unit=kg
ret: value=10 unit=kg
